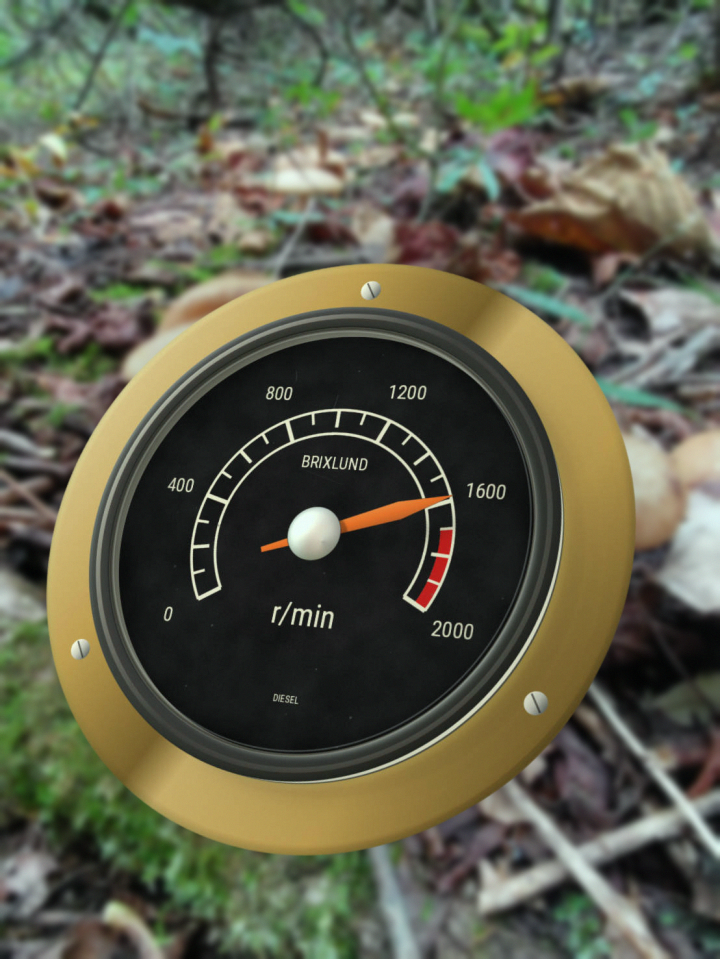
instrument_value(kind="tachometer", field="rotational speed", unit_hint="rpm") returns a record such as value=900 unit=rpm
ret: value=1600 unit=rpm
